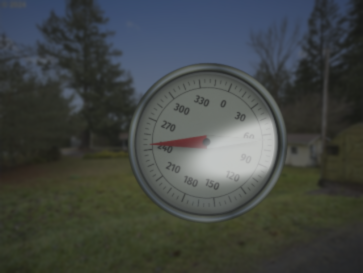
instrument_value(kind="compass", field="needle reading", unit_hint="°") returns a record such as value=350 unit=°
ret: value=245 unit=°
